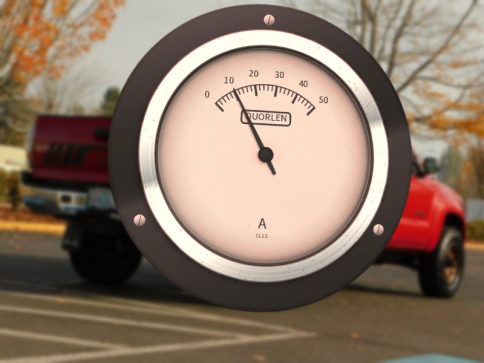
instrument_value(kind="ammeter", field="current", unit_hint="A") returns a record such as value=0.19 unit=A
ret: value=10 unit=A
